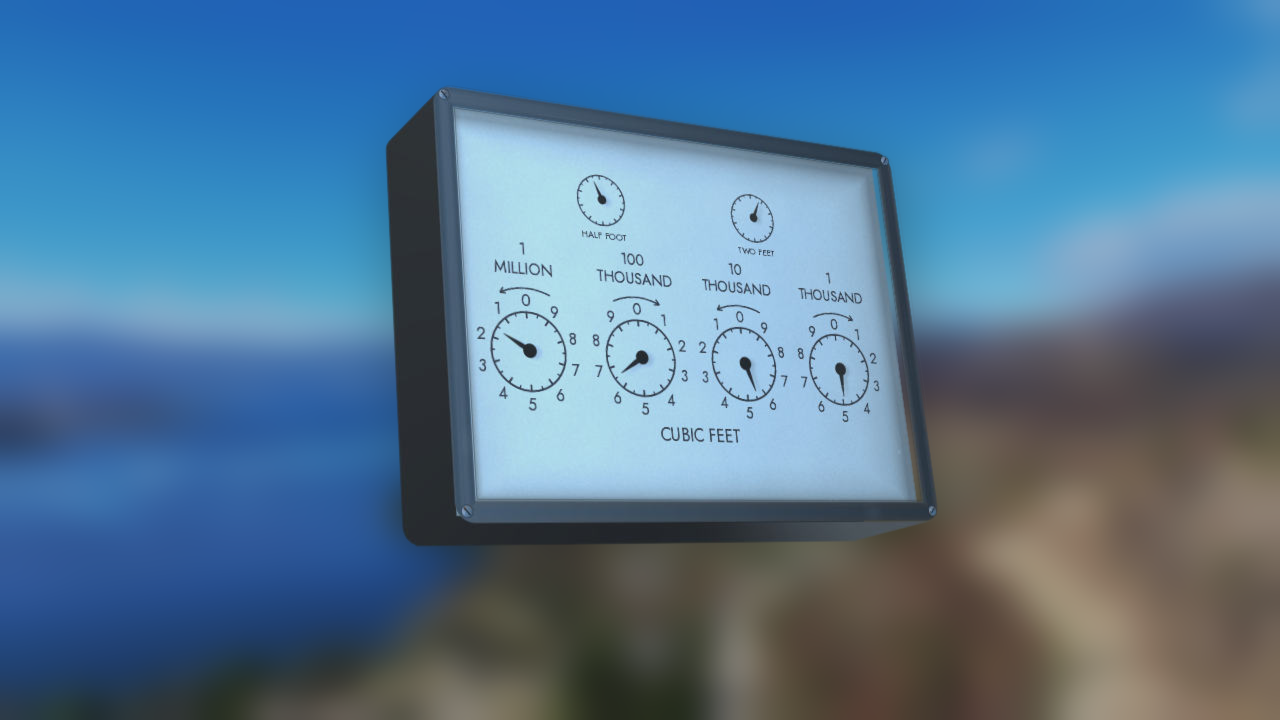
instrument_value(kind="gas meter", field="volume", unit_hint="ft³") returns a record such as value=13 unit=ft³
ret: value=165500 unit=ft³
